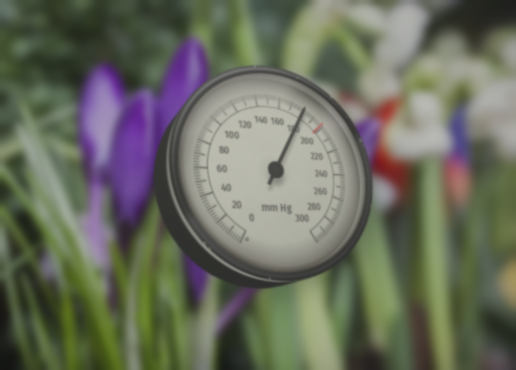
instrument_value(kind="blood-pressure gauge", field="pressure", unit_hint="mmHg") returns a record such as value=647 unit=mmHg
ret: value=180 unit=mmHg
